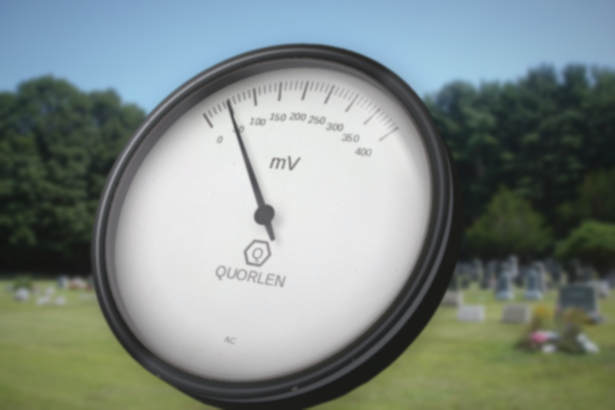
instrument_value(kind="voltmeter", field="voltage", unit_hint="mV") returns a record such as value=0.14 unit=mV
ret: value=50 unit=mV
